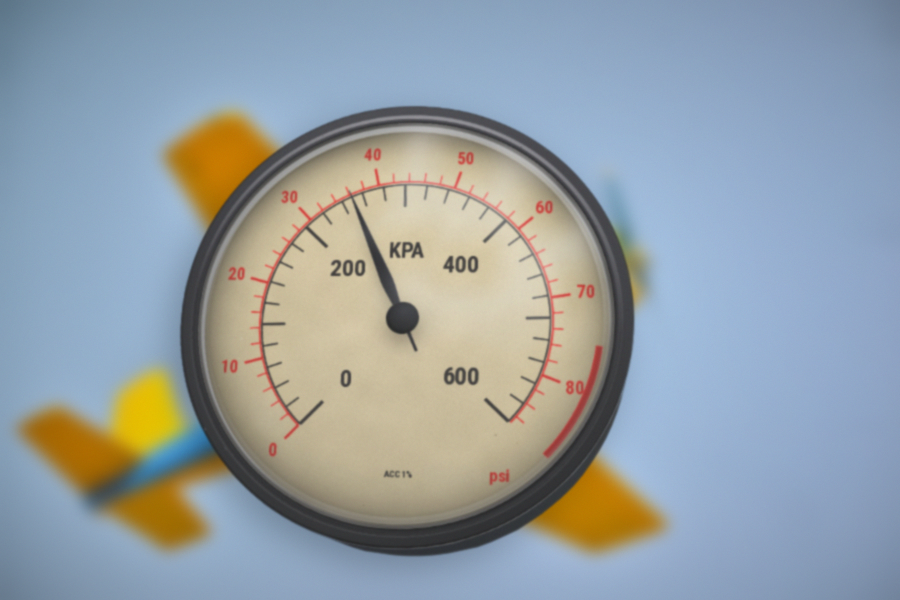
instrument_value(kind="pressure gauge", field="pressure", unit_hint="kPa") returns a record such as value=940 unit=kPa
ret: value=250 unit=kPa
